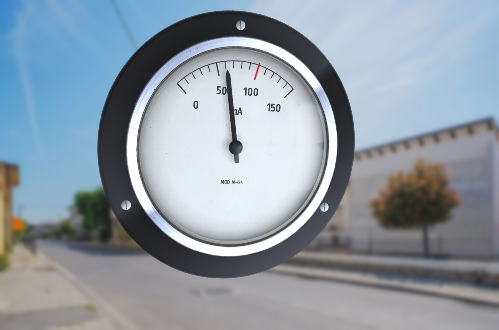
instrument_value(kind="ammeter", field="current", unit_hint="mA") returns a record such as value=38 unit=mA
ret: value=60 unit=mA
